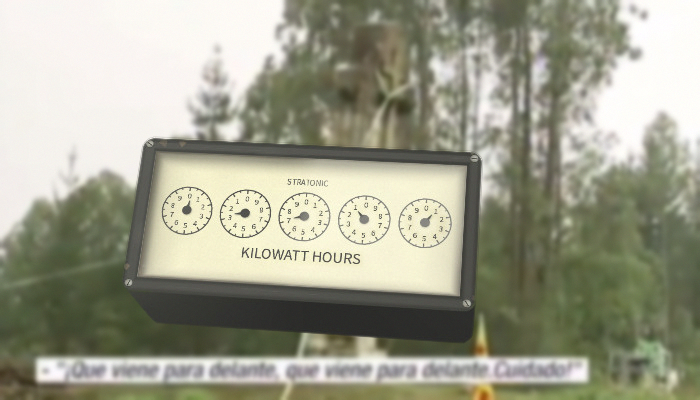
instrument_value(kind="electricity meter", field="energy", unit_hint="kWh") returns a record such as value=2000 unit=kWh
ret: value=2711 unit=kWh
